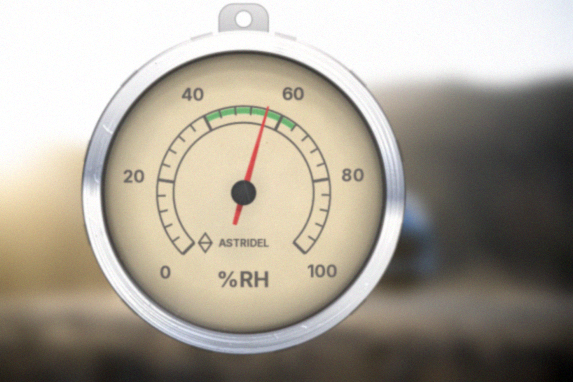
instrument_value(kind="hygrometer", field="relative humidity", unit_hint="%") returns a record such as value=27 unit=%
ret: value=56 unit=%
